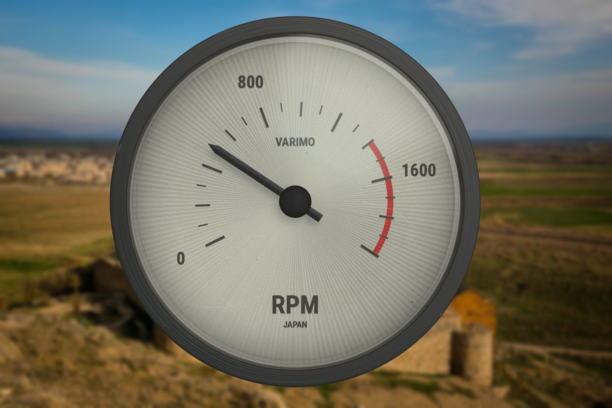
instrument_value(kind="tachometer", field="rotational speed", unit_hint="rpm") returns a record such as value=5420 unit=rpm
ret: value=500 unit=rpm
